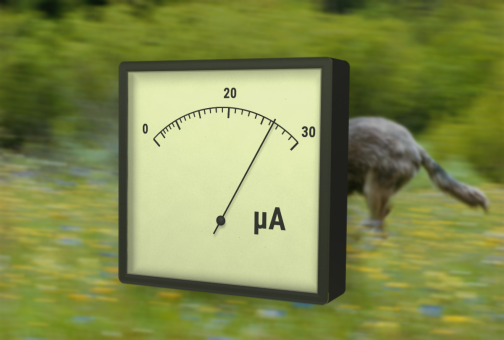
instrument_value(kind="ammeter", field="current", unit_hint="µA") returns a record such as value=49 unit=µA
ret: value=26.5 unit=µA
